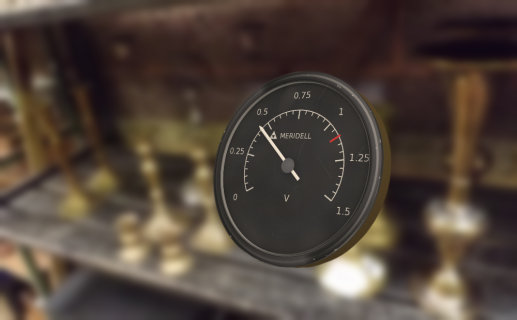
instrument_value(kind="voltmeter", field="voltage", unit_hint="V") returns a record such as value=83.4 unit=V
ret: value=0.45 unit=V
